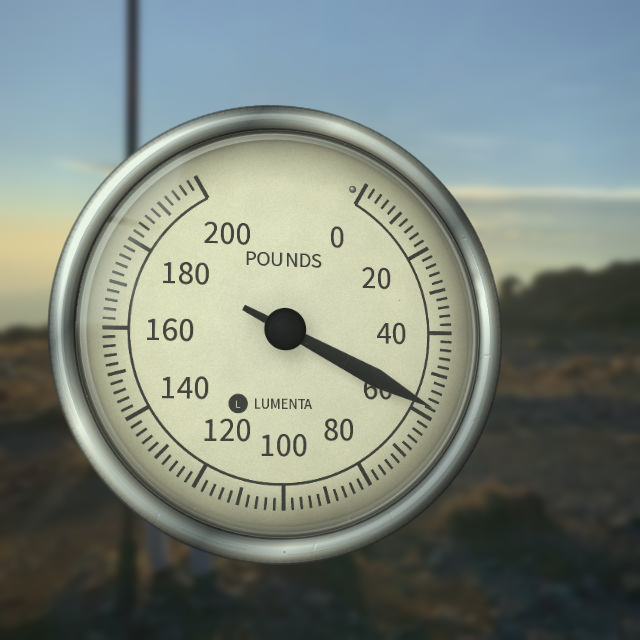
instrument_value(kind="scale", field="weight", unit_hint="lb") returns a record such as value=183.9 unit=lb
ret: value=58 unit=lb
